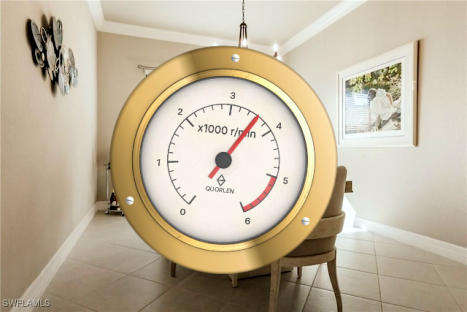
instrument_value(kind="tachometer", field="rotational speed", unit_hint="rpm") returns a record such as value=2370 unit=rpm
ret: value=3600 unit=rpm
